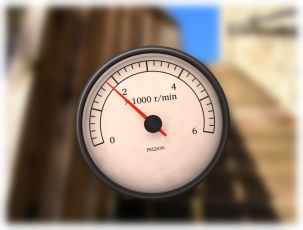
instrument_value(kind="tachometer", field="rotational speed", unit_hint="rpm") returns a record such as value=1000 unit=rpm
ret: value=1800 unit=rpm
